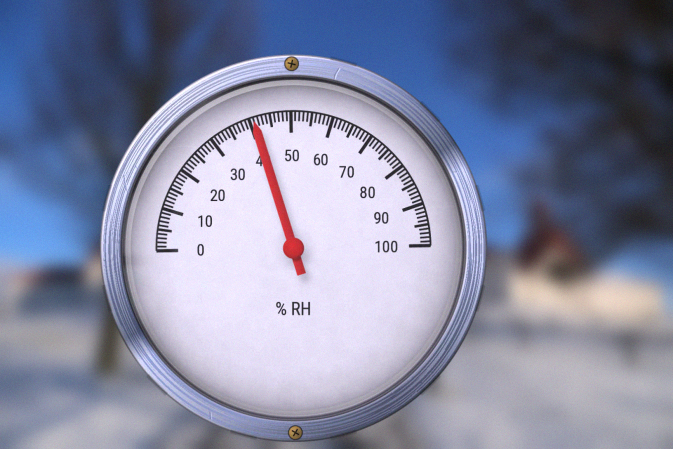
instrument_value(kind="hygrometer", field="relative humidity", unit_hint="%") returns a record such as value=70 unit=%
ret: value=41 unit=%
